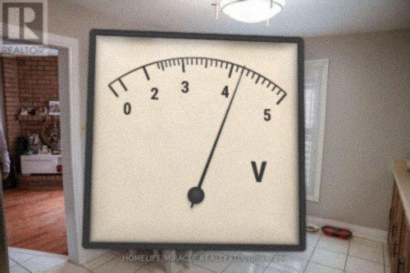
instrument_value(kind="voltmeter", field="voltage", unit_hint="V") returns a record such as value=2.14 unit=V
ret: value=4.2 unit=V
